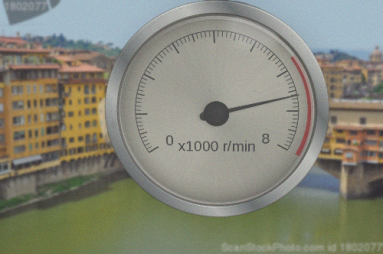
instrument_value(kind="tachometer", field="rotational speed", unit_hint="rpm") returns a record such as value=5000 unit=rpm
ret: value=6600 unit=rpm
